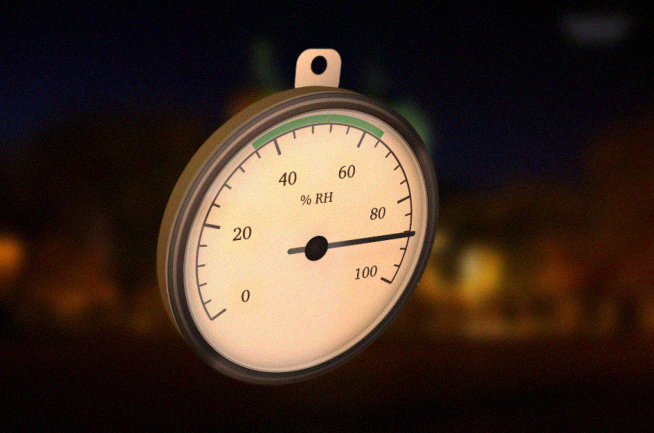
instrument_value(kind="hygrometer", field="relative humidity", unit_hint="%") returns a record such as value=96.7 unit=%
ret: value=88 unit=%
